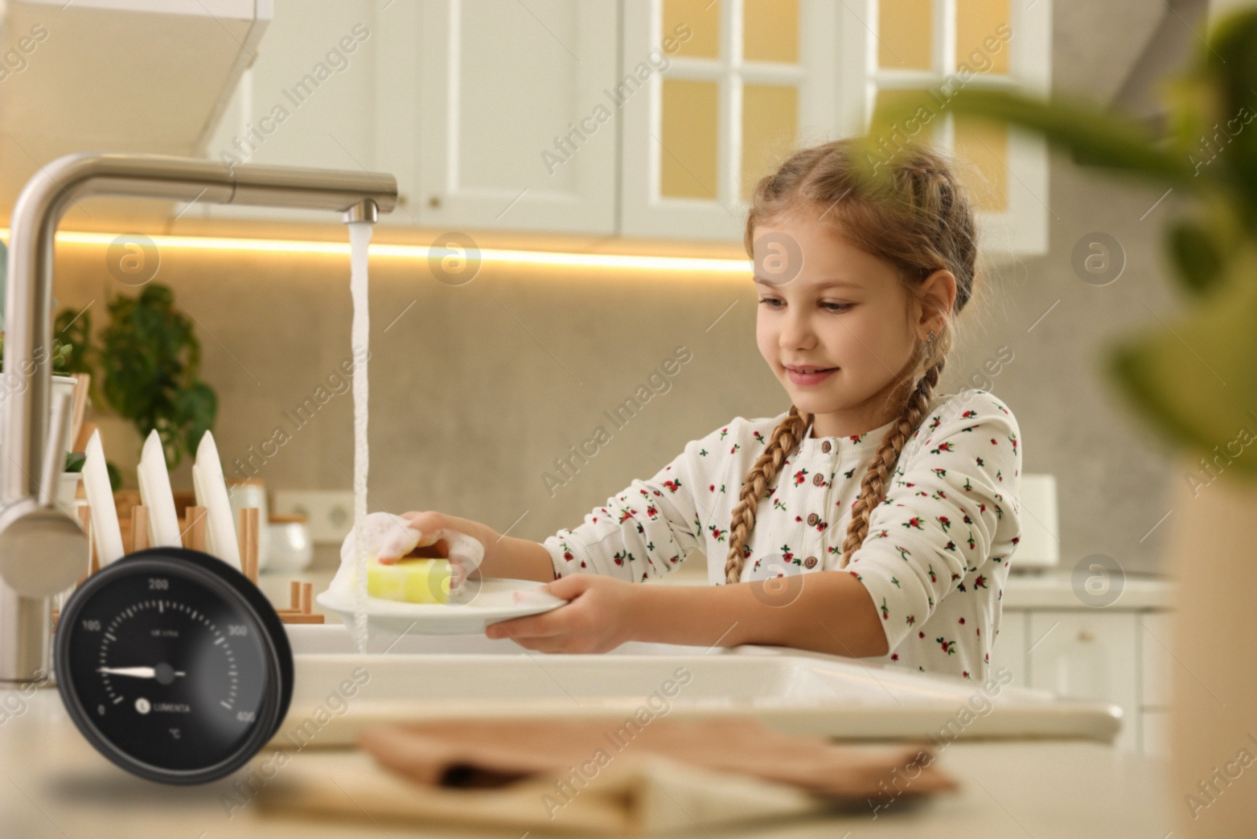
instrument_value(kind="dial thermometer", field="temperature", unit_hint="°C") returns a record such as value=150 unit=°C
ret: value=50 unit=°C
